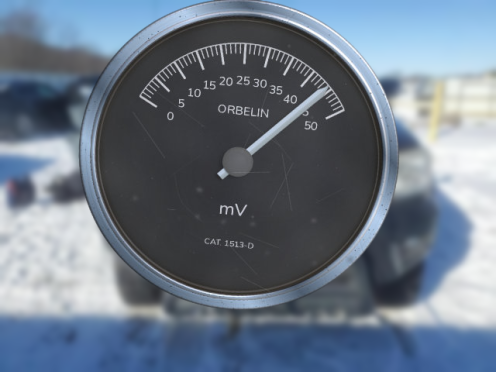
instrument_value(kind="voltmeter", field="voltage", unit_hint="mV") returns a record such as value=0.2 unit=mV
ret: value=44 unit=mV
